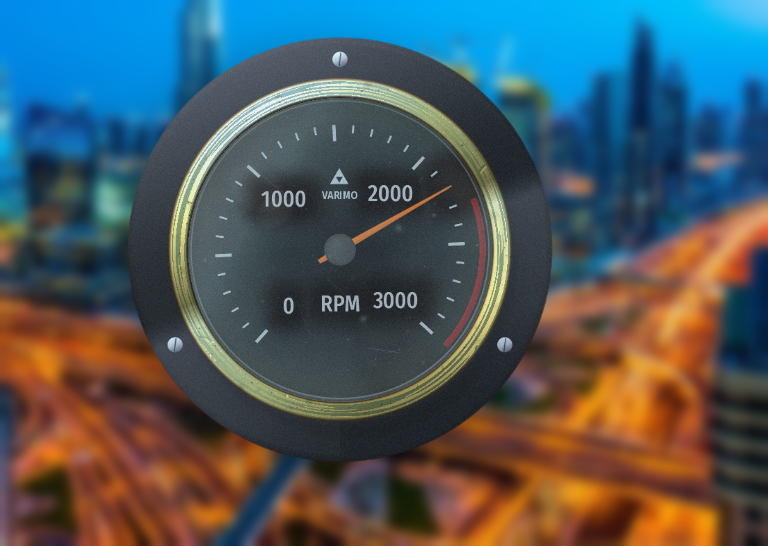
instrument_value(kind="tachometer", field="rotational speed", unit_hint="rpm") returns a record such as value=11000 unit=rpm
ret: value=2200 unit=rpm
